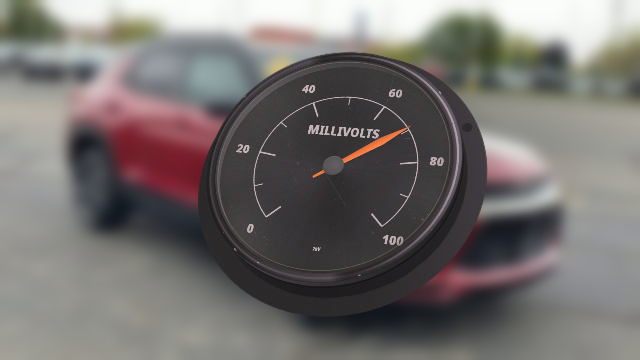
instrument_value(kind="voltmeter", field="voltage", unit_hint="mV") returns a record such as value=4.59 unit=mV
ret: value=70 unit=mV
